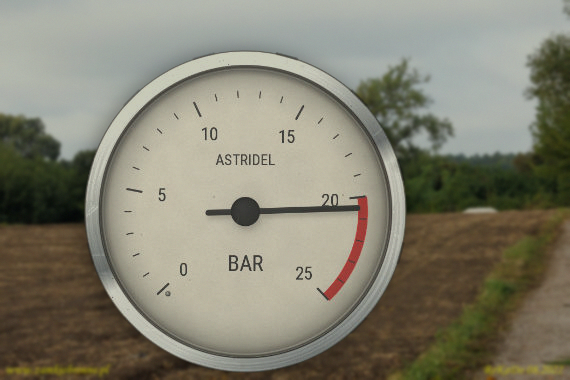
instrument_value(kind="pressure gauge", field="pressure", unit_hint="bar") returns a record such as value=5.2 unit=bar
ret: value=20.5 unit=bar
